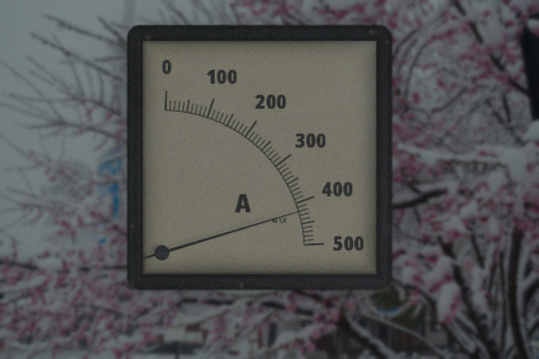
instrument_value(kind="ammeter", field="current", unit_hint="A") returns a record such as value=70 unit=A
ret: value=420 unit=A
